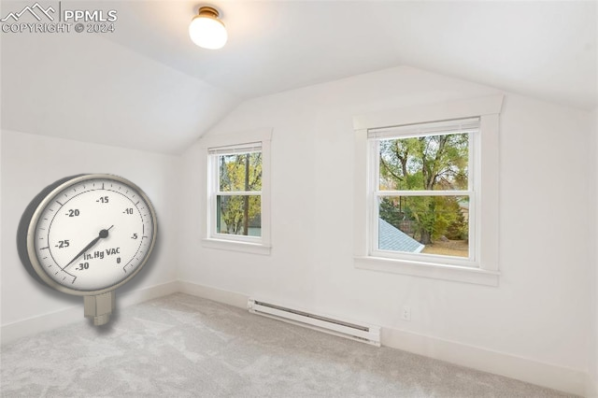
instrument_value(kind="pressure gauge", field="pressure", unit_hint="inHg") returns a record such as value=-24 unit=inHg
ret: value=-28 unit=inHg
